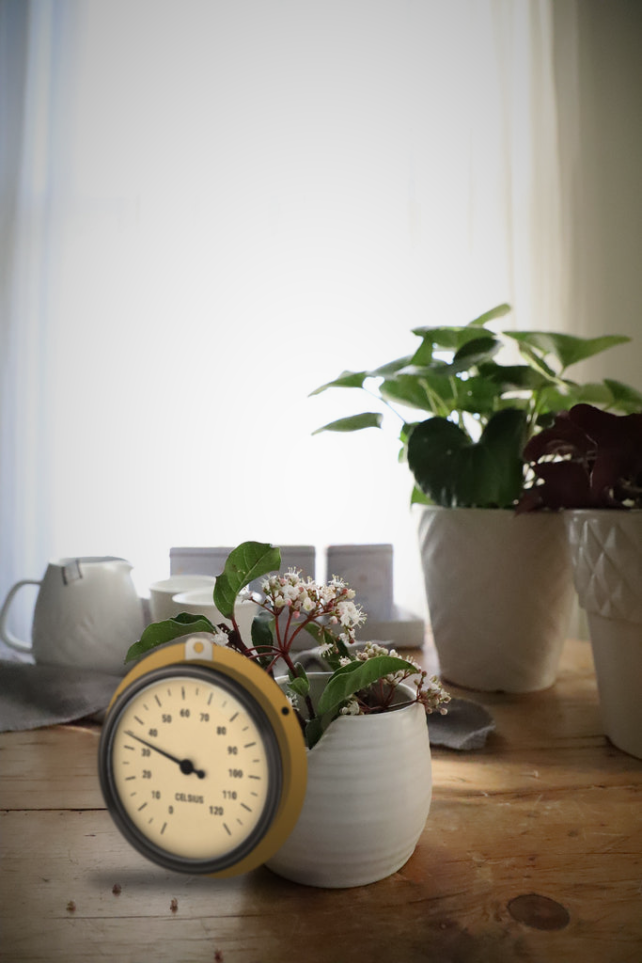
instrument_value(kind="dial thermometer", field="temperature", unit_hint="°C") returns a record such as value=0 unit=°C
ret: value=35 unit=°C
